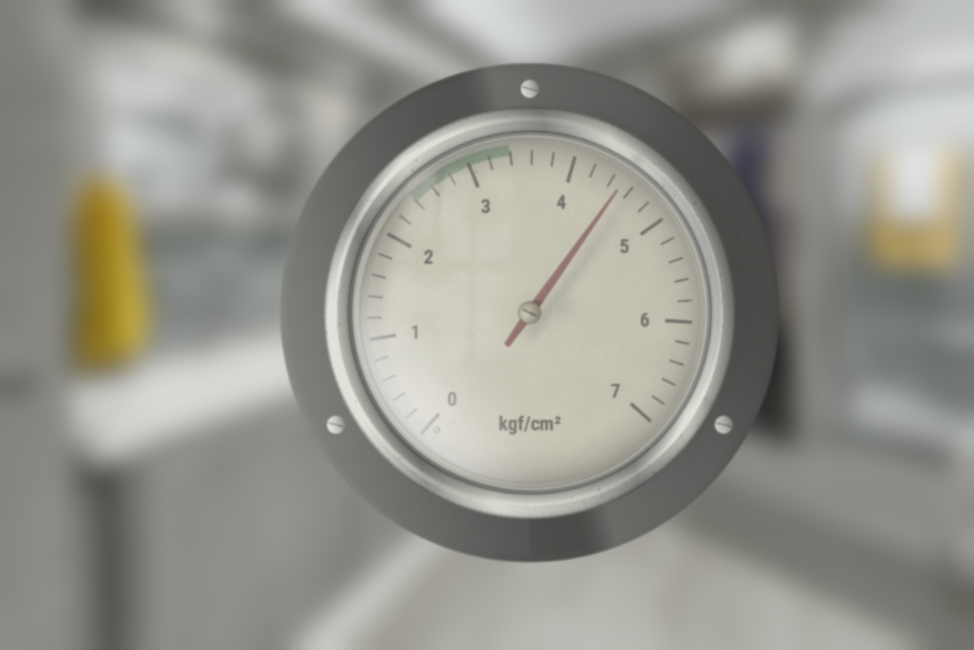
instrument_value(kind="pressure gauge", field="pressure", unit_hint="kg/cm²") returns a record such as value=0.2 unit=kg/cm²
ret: value=4.5 unit=kg/cm²
